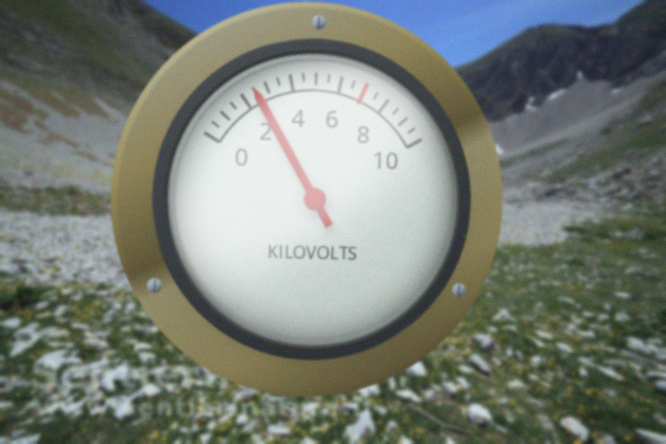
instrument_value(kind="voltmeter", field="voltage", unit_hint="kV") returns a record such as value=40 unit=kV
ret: value=2.5 unit=kV
